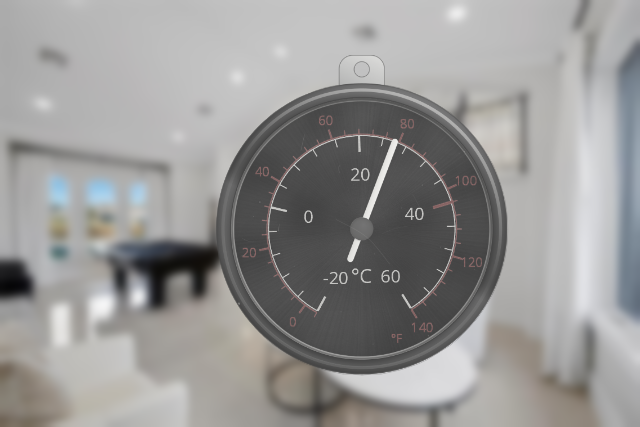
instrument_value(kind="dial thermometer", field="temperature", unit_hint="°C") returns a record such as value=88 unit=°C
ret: value=26 unit=°C
